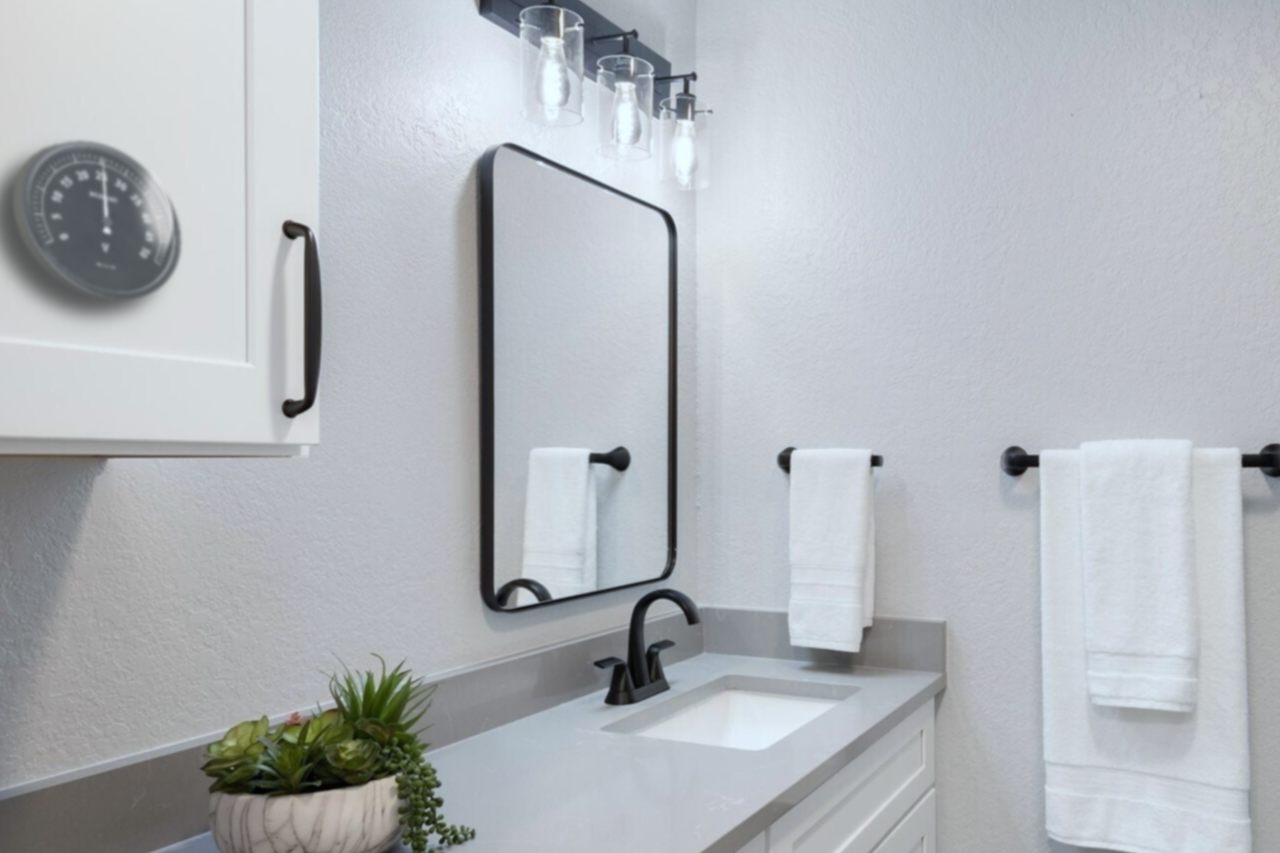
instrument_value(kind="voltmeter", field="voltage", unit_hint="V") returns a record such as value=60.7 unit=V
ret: value=25 unit=V
